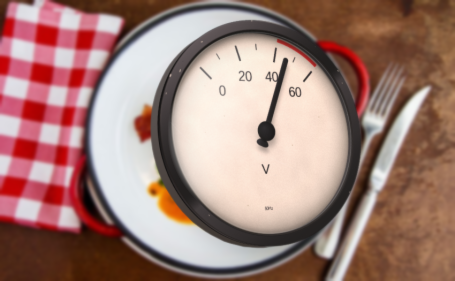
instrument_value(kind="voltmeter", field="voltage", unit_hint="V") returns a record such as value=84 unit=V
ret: value=45 unit=V
